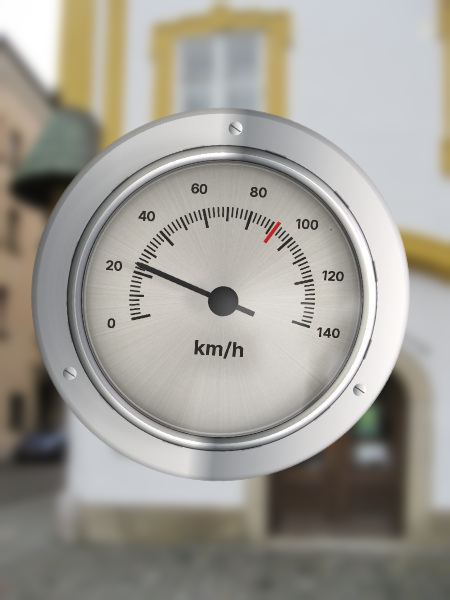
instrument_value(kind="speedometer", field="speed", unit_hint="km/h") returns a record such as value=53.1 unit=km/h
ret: value=24 unit=km/h
